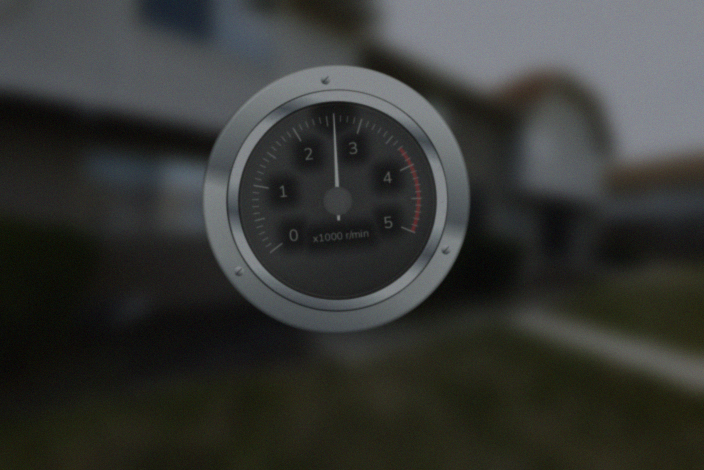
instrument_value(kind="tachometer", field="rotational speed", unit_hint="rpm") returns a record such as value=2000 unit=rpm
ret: value=2600 unit=rpm
